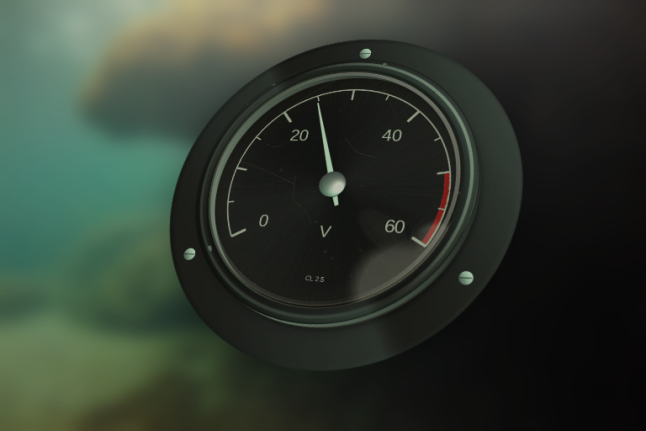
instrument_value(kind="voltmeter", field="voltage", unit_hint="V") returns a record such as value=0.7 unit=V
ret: value=25 unit=V
